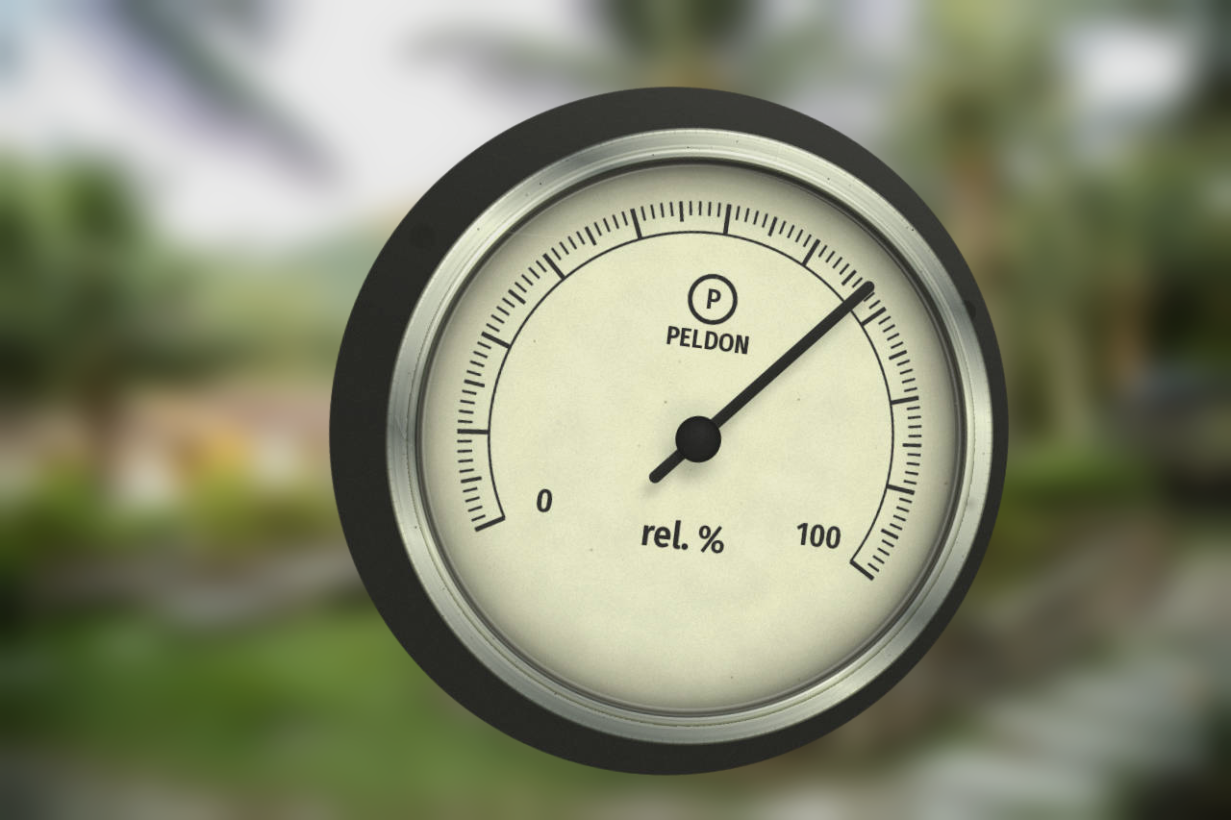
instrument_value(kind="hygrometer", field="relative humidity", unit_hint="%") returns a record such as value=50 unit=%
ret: value=67 unit=%
